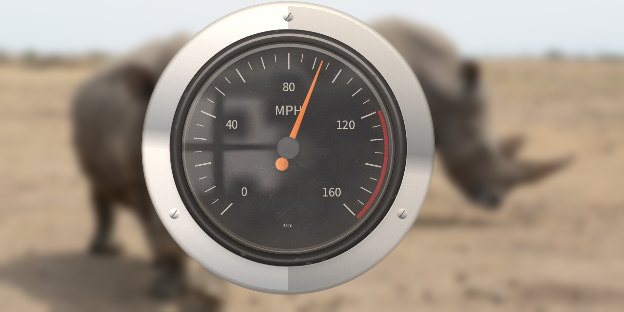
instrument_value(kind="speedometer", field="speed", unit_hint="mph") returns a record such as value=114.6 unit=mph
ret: value=92.5 unit=mph
